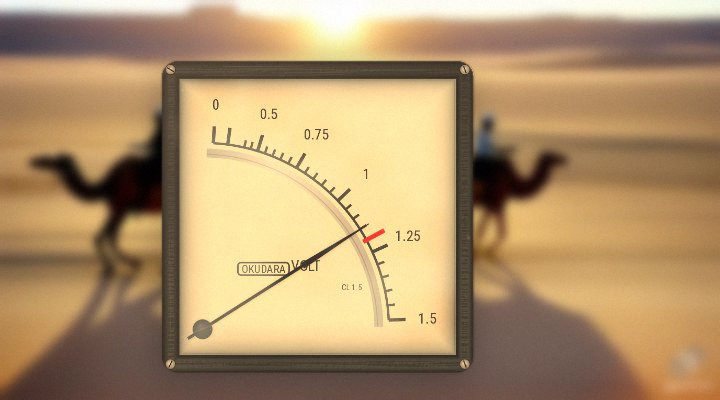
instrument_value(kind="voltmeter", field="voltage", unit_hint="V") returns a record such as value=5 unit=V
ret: value=1.15 unit=V
